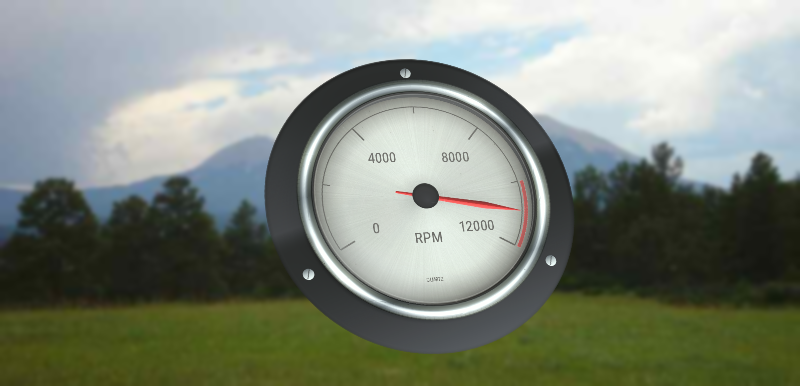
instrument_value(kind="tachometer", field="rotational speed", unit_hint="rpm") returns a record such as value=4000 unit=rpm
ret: value=11000 unit=rpm
